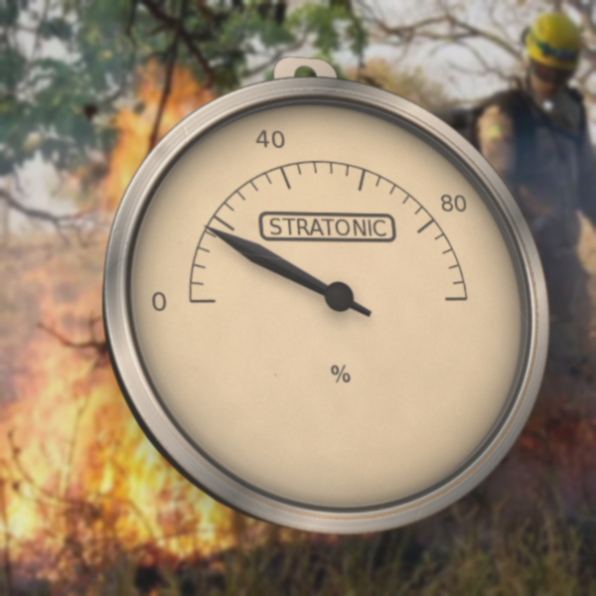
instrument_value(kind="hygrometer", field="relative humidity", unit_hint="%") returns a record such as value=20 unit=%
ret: value=16 unit=%
